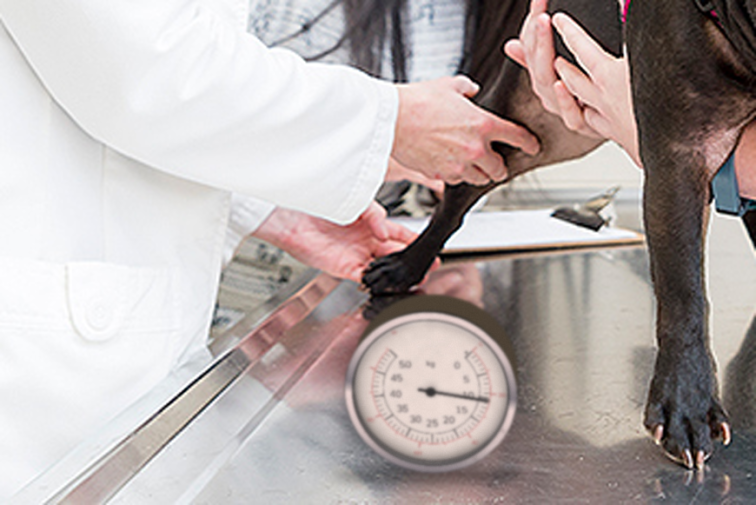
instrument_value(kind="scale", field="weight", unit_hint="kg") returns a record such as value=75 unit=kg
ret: value=10 unit=kg
